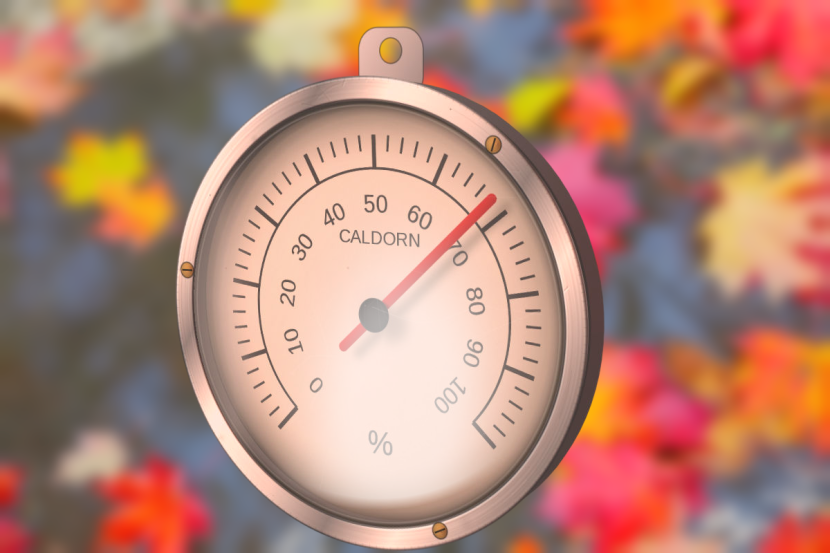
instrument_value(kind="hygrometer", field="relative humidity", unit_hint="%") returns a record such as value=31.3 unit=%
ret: value=68 unit=%
